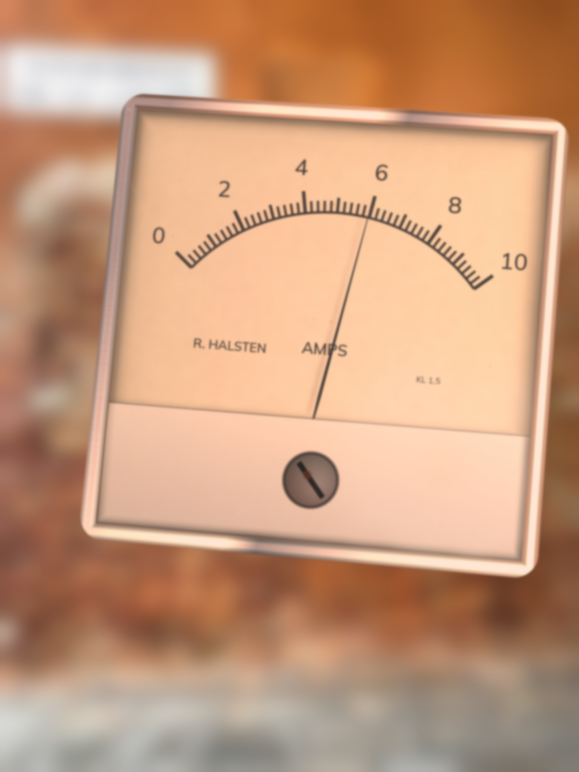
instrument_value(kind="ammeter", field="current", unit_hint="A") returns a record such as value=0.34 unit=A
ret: value=6 unit=A
